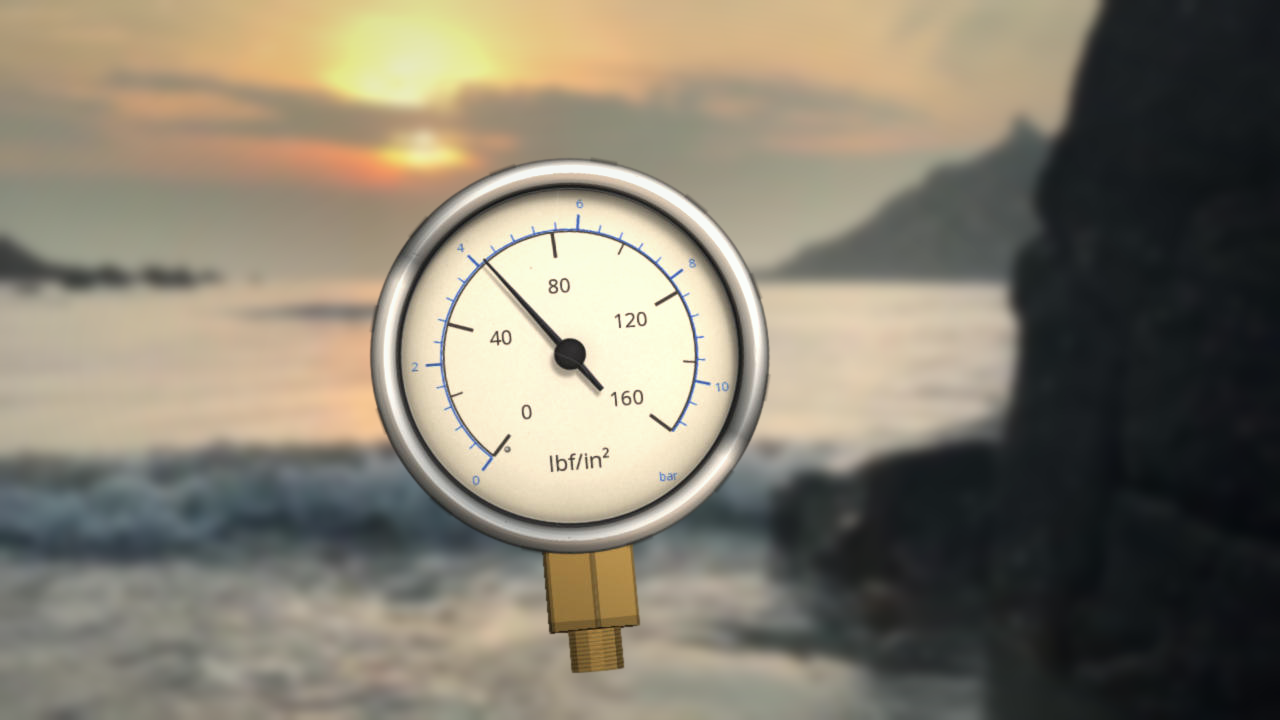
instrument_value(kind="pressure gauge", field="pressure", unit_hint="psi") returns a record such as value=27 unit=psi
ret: value=60 unit=psi
